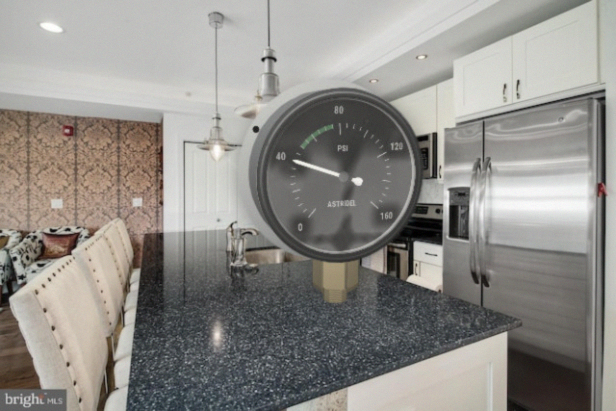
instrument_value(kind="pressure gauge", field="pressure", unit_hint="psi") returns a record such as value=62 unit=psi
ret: value=40 unit=psi
